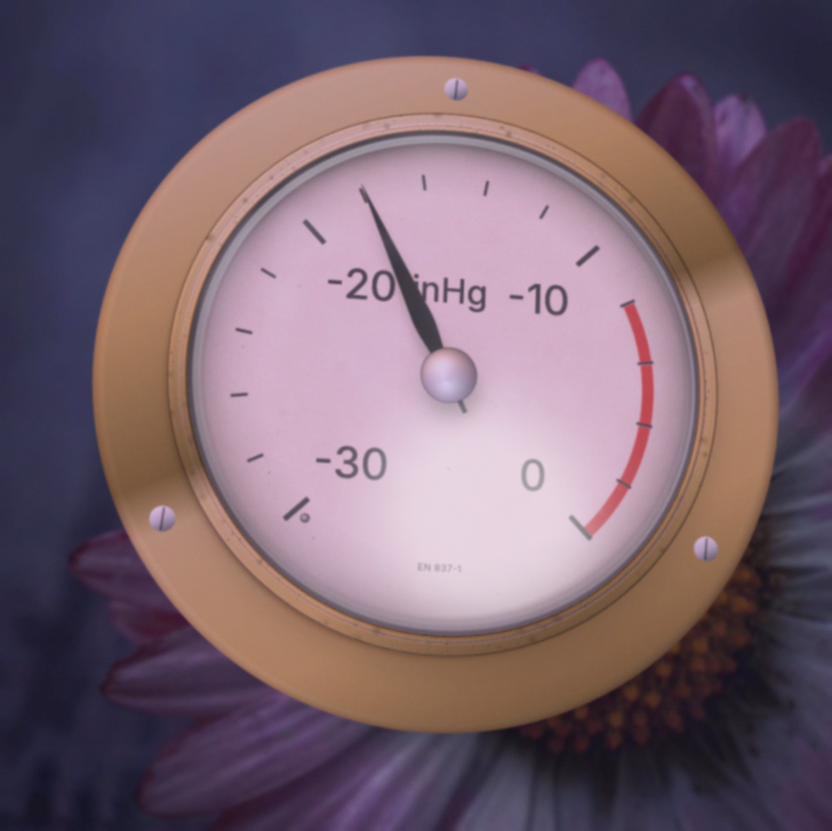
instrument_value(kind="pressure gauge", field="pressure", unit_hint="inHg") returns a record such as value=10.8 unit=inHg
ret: value=-18 unit=inHg
